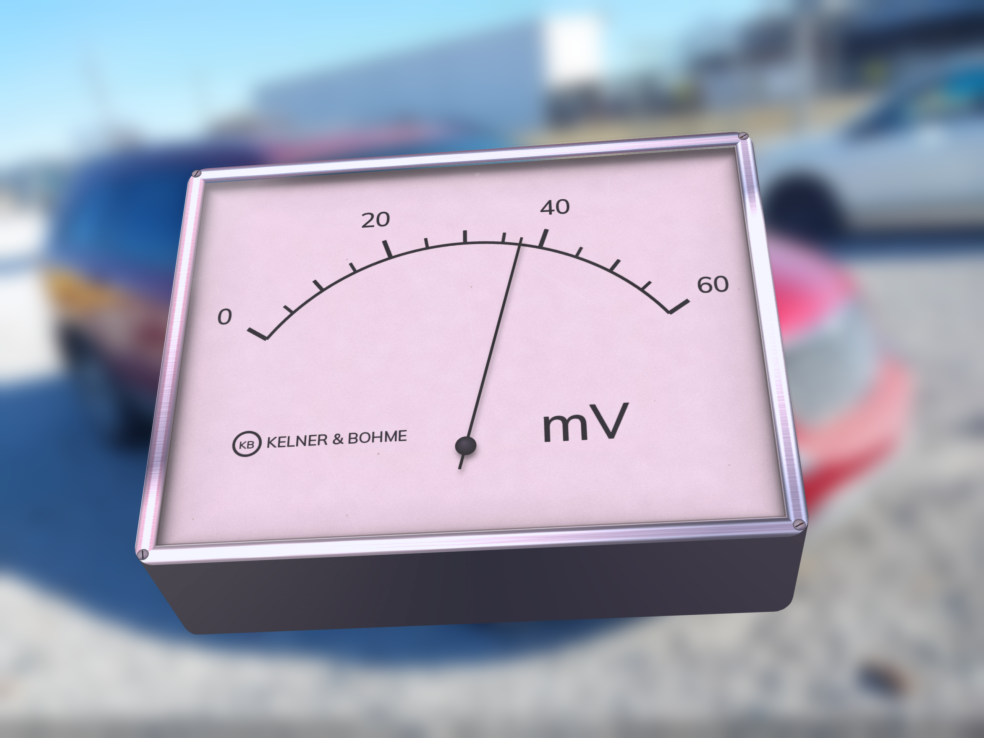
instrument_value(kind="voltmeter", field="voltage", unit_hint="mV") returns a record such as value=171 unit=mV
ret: value=37.5 unit=mV
